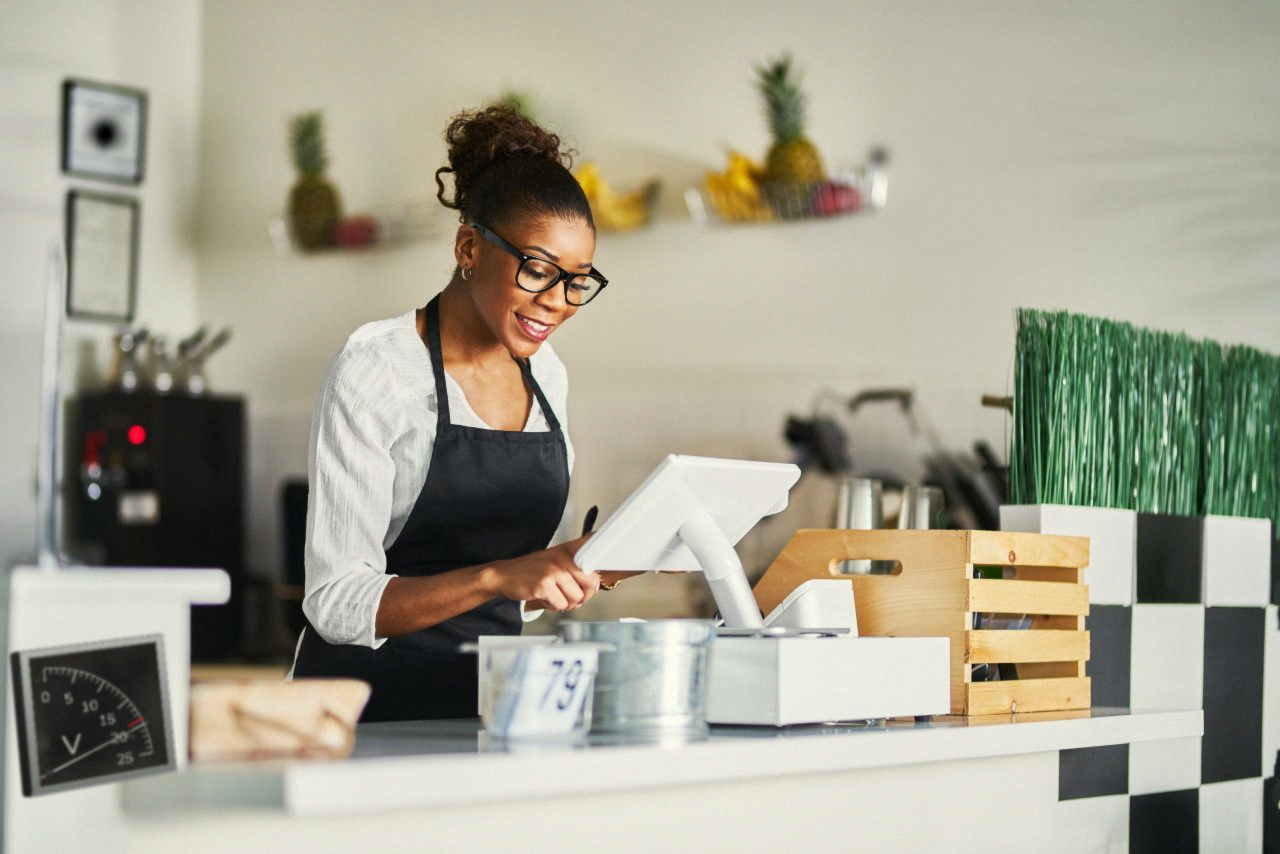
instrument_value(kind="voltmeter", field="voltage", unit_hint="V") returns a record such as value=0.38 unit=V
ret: value=20 unit=V
